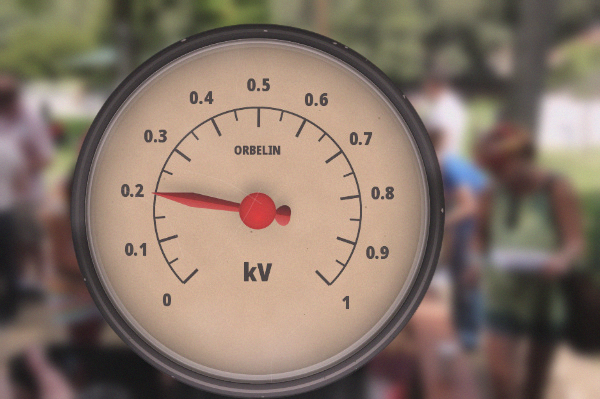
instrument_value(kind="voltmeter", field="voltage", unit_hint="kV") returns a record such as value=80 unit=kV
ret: value=0.2 unit=kV
